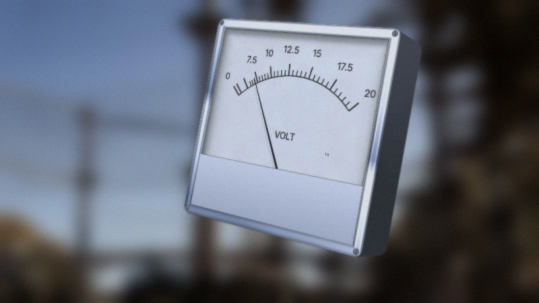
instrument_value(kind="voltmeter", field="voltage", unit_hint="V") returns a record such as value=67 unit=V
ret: value=7.5 unit=V
